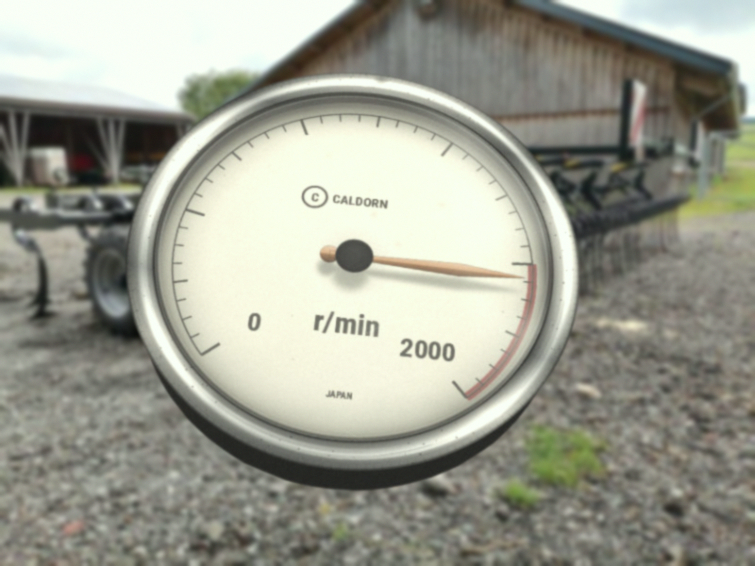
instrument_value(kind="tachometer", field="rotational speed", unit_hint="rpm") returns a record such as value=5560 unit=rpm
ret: value=1650 unit=rpm
